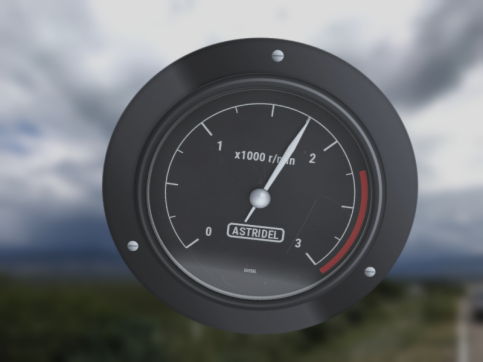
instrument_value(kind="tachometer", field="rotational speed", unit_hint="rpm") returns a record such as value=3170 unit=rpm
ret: value=1750 unit=rpm
